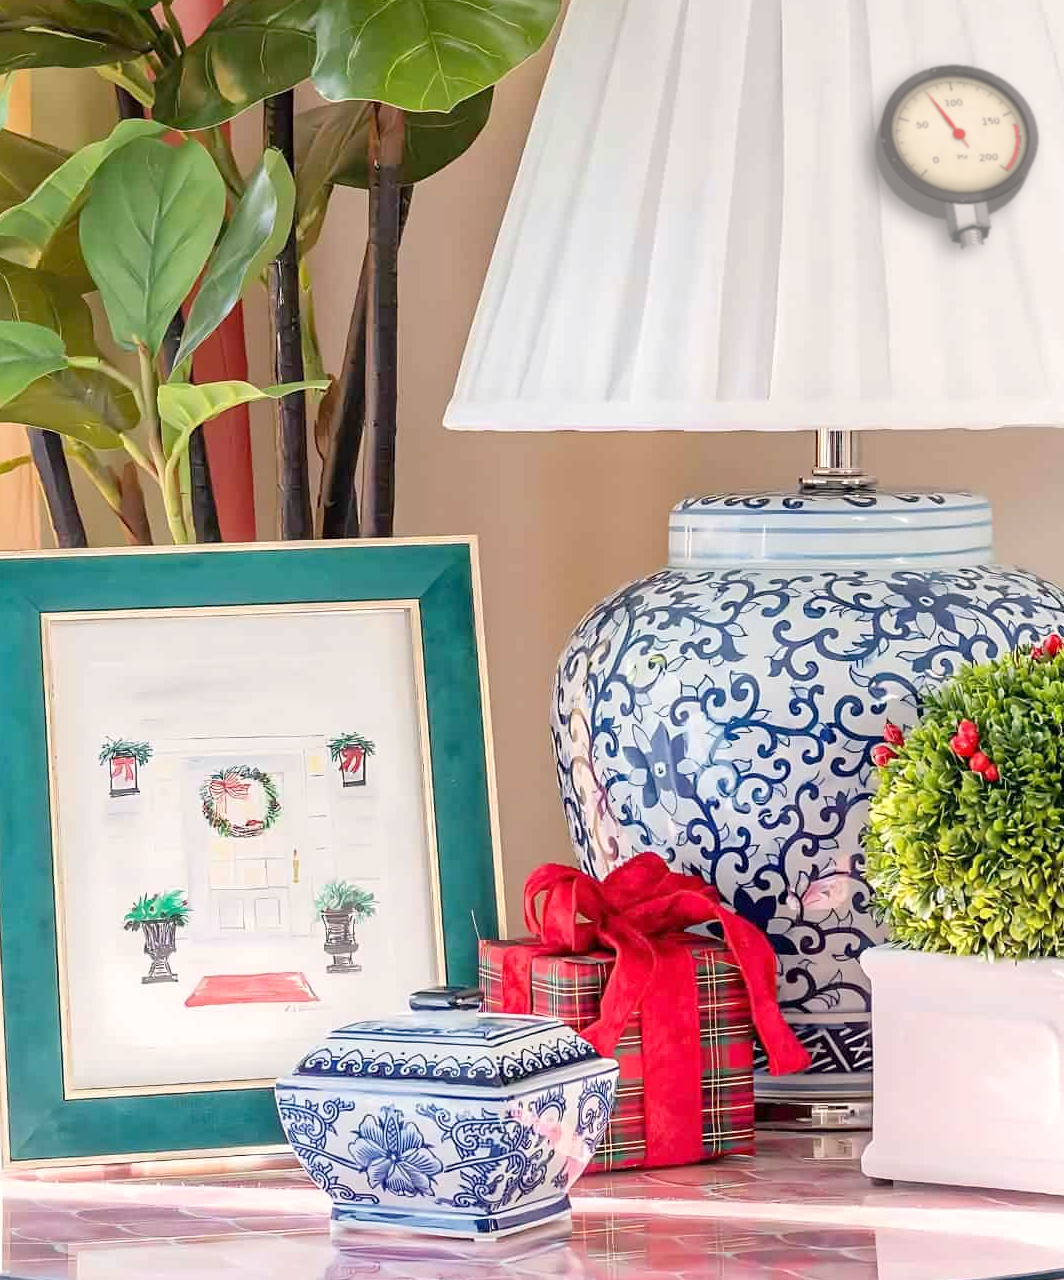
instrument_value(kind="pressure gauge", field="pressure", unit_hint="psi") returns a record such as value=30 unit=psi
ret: value=80 unit=psi
